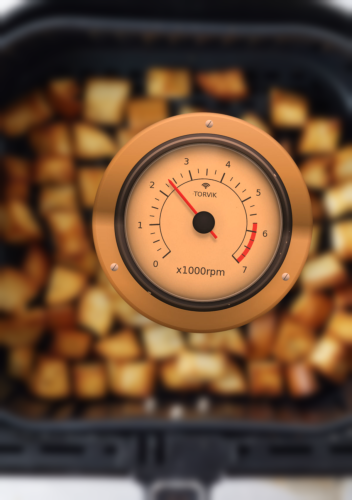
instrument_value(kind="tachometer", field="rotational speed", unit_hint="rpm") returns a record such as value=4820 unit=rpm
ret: value=2375 unit=rpm
